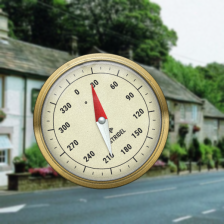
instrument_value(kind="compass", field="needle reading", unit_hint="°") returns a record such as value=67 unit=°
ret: value=25 unit=°
